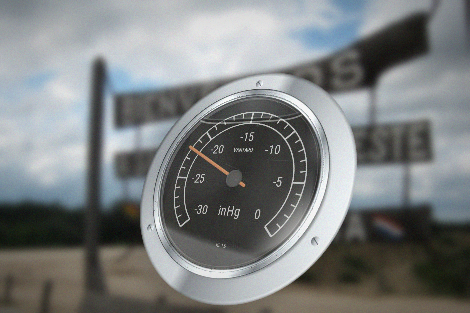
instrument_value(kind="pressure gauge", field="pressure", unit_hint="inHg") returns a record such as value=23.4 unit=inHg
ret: value=-22 unit=inHg
